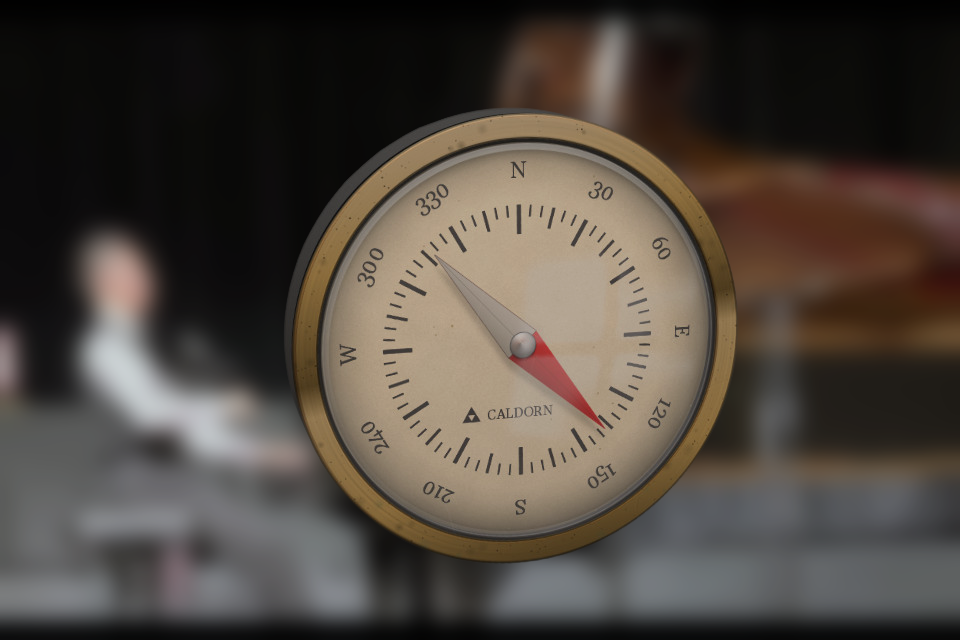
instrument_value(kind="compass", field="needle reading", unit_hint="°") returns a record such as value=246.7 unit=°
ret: value=137.5 unit=°
